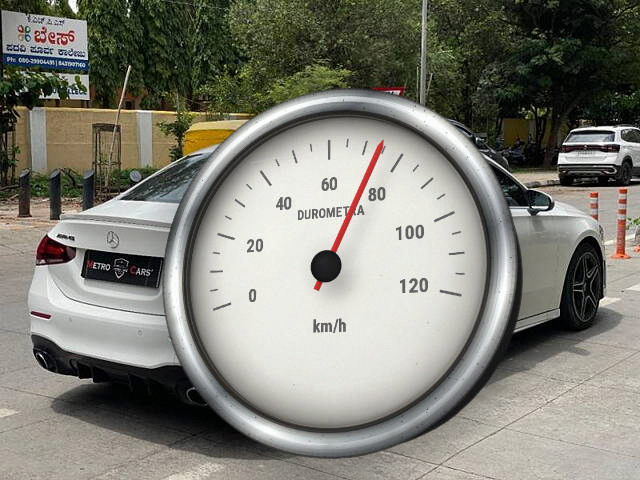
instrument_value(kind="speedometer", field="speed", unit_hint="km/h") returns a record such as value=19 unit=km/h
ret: value=75 unit=km/h
